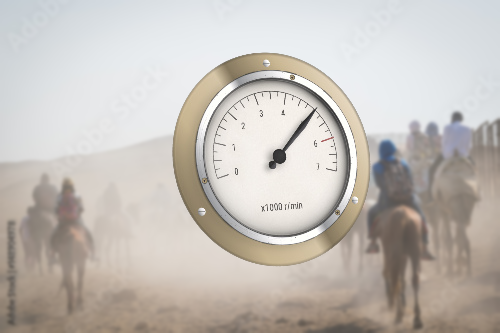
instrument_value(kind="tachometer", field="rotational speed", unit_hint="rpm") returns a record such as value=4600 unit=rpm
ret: value=5000 unit=rpm
